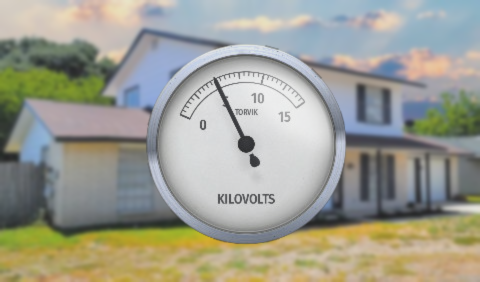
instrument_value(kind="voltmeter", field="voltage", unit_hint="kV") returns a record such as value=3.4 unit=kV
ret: value=5 unit=kV
